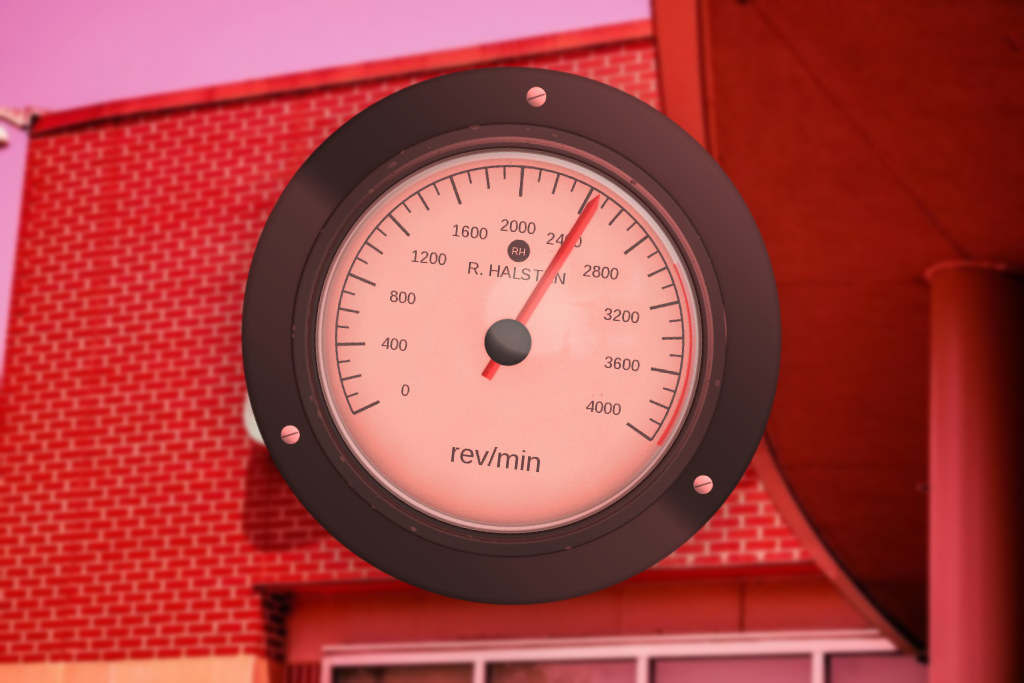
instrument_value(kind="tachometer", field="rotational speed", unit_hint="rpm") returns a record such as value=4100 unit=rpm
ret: value=2450 unit=rpm
